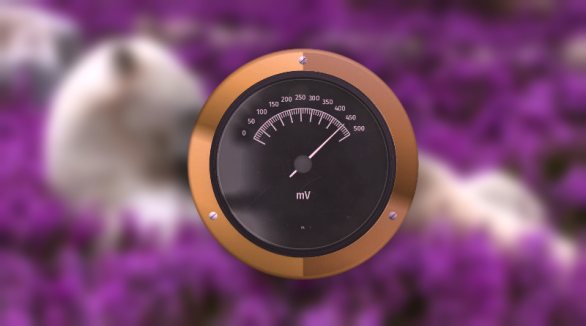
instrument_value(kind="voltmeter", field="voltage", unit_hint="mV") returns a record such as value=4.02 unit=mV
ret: value=450 unit=mV
